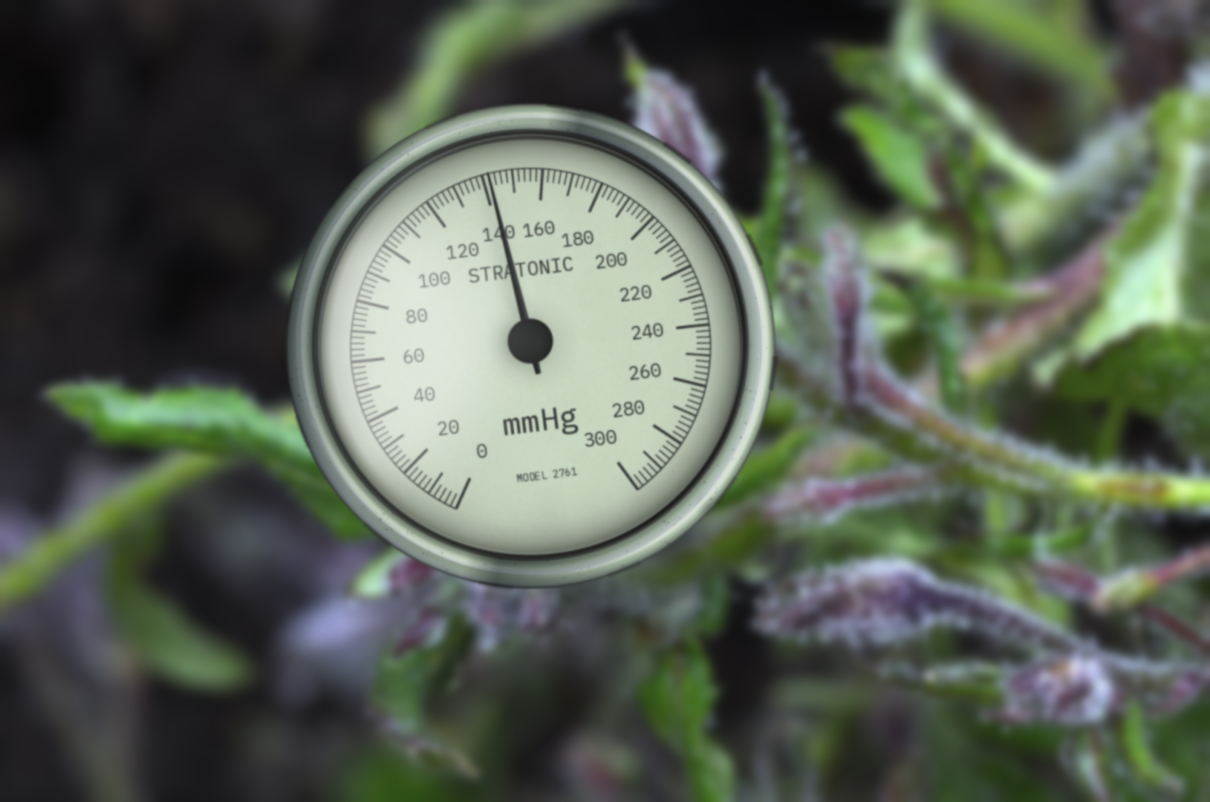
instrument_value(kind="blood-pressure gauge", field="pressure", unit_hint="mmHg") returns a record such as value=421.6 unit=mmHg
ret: value=142 unit=mmHg
